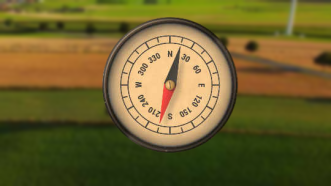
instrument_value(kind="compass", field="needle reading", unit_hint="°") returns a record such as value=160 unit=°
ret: value=195 unit=°
